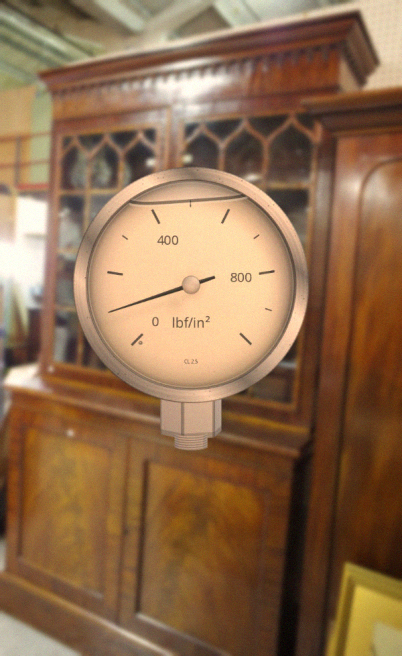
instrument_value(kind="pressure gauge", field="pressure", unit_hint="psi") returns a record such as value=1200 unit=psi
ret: value=100 unit=psi
